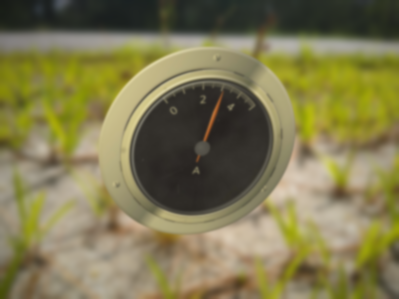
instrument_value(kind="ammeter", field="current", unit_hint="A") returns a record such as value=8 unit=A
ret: value=3 unit=A
